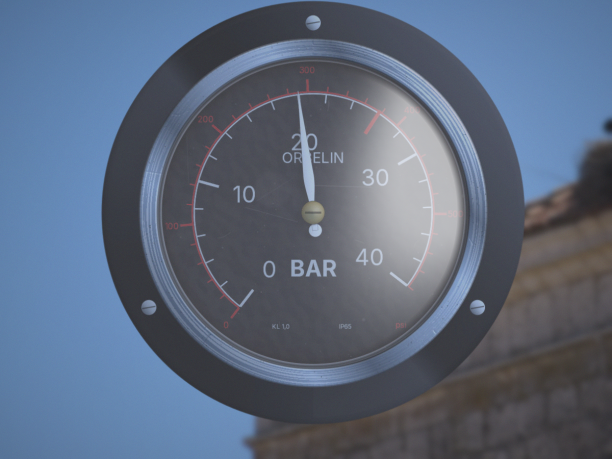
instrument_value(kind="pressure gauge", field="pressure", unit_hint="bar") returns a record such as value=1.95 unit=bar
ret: value=20 unit=bar
